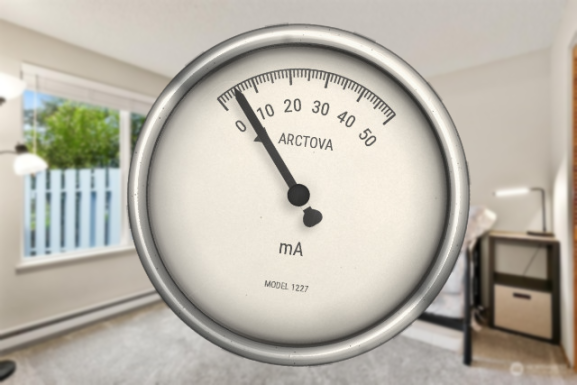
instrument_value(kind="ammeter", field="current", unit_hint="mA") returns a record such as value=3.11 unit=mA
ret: value=5 unit=mA
